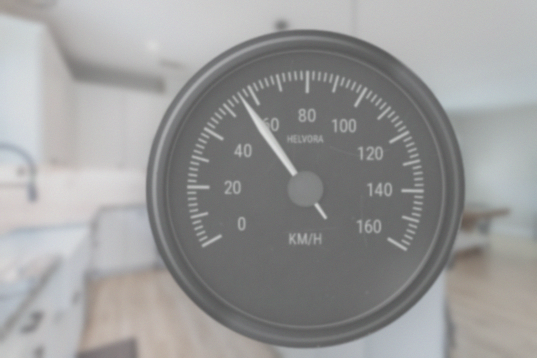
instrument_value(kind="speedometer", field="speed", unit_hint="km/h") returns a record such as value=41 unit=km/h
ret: value=56 unit=km/h
